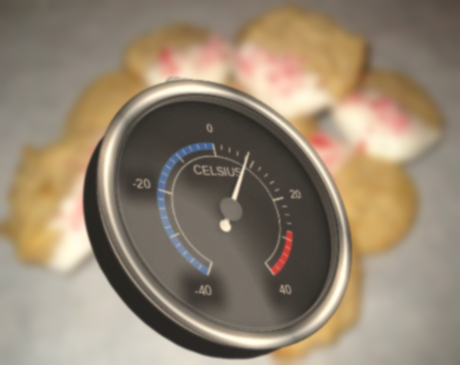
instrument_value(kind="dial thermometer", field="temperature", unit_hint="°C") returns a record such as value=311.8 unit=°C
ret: value=8 unit=°C
